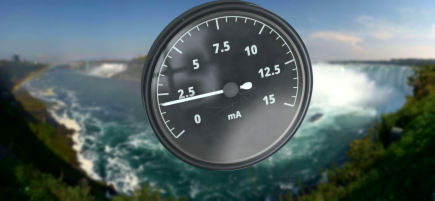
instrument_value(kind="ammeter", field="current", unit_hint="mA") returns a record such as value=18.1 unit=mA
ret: value=2 unit=mA
